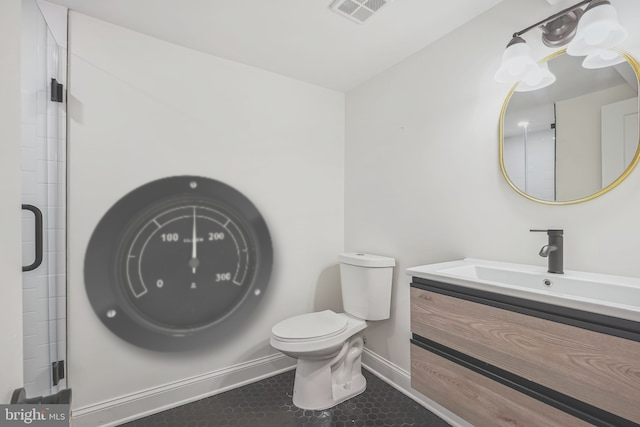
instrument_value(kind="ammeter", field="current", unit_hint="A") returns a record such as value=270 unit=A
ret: value=150 unit=A
